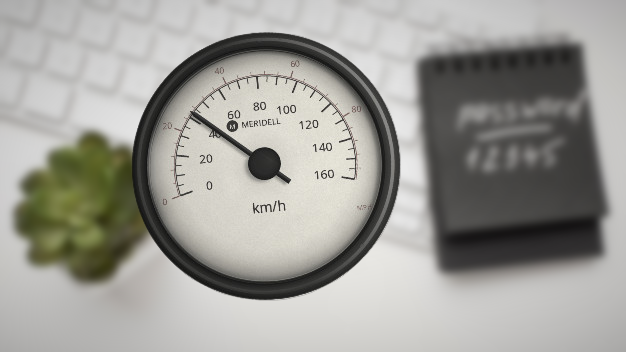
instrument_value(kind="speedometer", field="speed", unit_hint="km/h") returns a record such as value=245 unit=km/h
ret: value=42.5 unit=km/h
